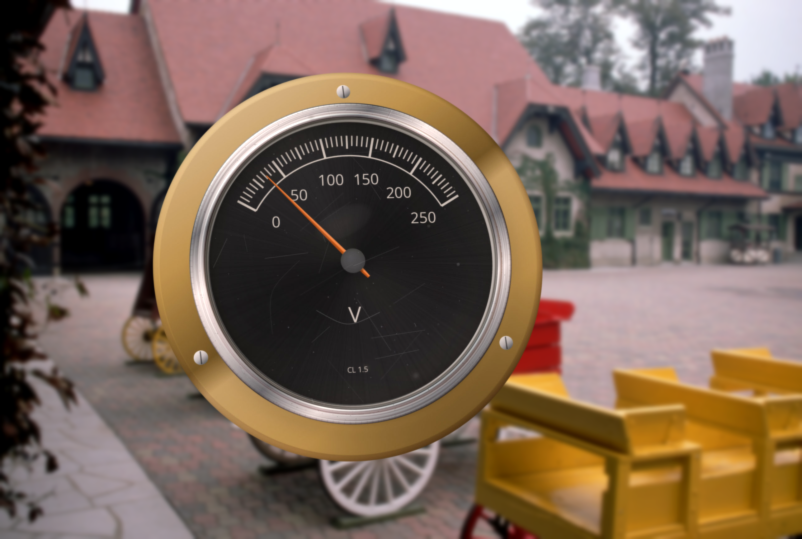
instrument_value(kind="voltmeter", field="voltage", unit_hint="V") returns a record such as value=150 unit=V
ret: value=35 unit=V
